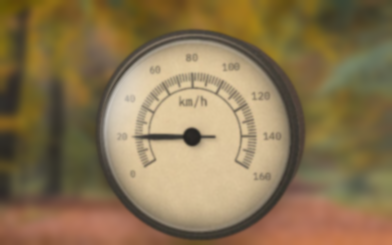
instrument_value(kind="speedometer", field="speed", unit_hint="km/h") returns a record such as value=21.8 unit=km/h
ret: value=20 unit=km/h
